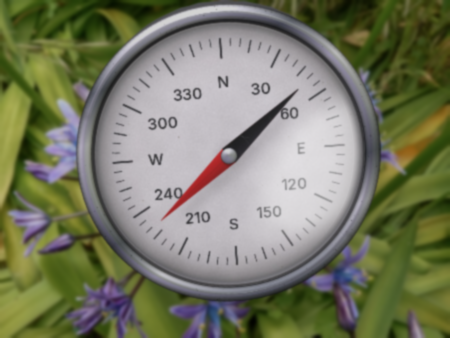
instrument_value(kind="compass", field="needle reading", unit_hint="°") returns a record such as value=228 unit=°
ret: value=230 unit=°
